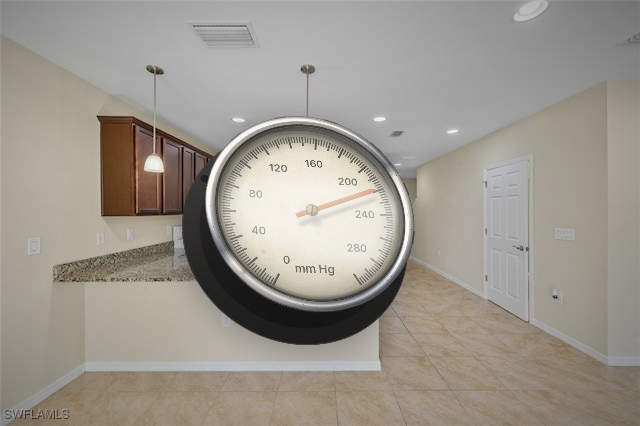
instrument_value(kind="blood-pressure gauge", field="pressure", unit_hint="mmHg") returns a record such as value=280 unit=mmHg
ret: value=220 unit=mmHg
